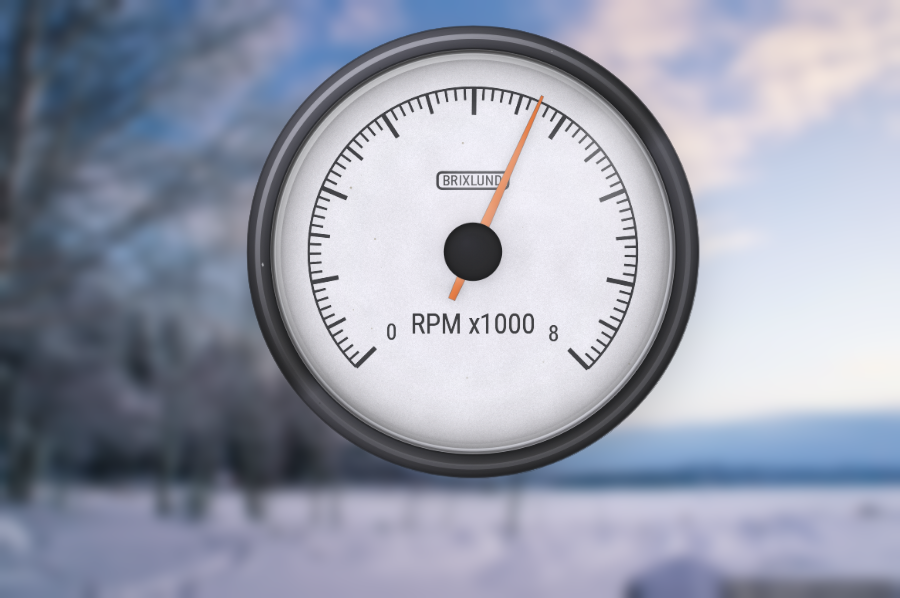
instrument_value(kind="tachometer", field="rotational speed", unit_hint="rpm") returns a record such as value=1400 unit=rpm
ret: value=4700 unit=rpm
